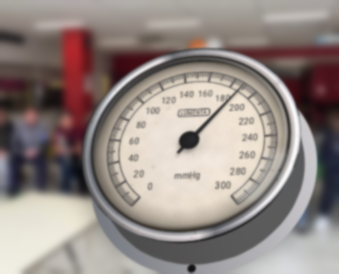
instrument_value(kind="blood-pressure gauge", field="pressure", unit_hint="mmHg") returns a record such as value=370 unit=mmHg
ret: value=190 unit=mmHg
